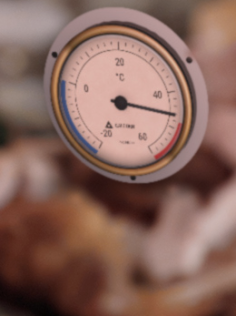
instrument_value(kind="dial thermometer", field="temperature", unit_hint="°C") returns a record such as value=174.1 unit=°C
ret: value=46 unit=°C
